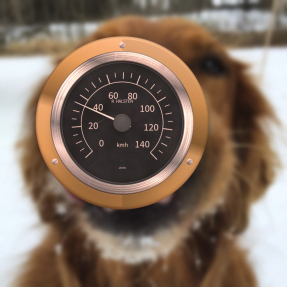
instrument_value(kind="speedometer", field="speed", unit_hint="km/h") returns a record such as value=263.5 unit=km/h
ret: value=35 unit=km/h
